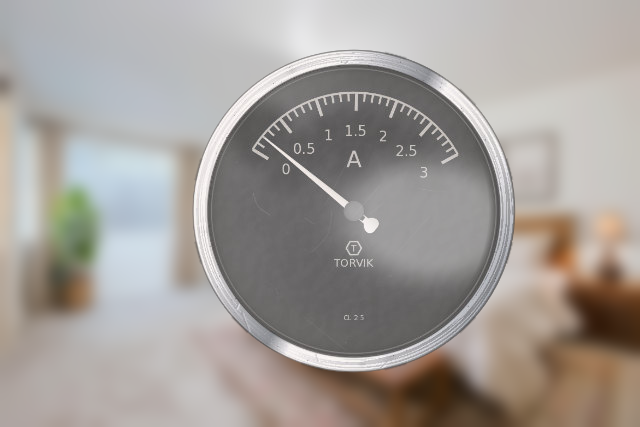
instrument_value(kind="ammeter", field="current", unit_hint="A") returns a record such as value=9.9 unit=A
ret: value=0.2 unit=A
